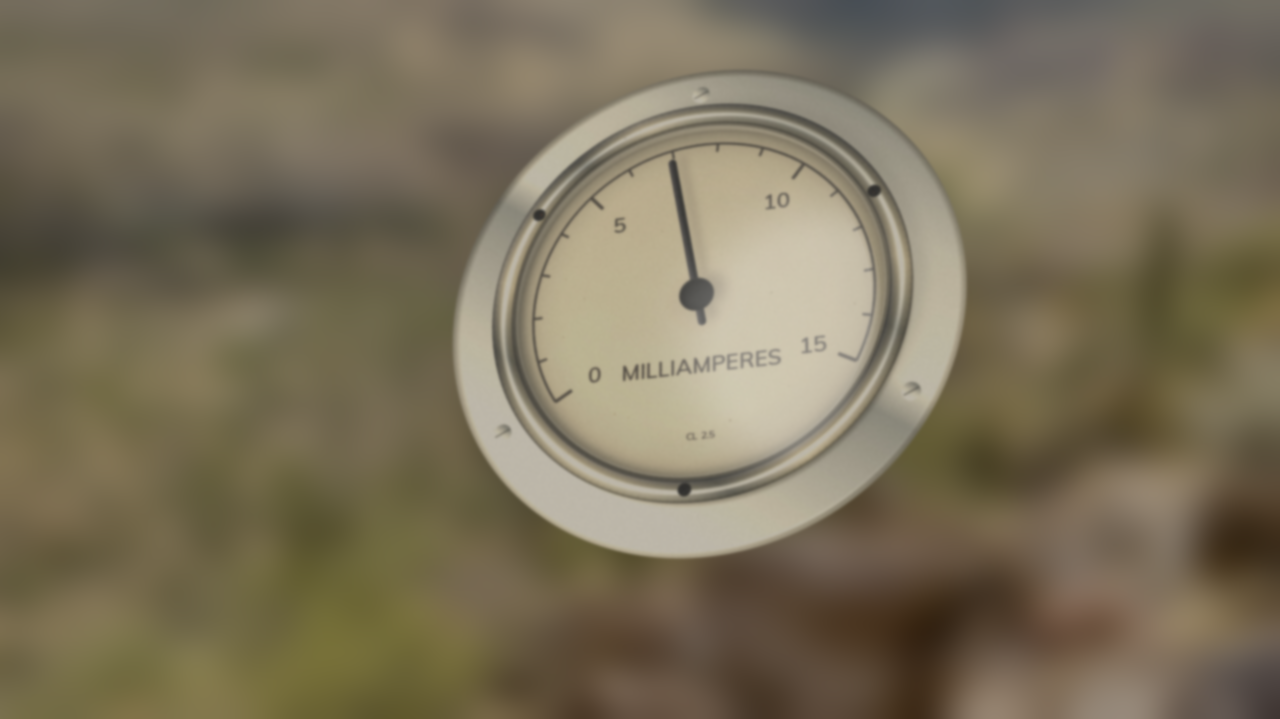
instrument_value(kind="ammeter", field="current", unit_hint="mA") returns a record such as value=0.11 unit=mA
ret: value=7 unit=mA
